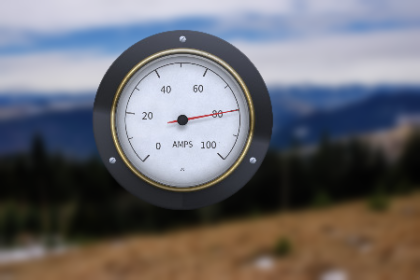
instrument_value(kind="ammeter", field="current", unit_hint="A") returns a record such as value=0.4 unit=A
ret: value=80 unit=A
